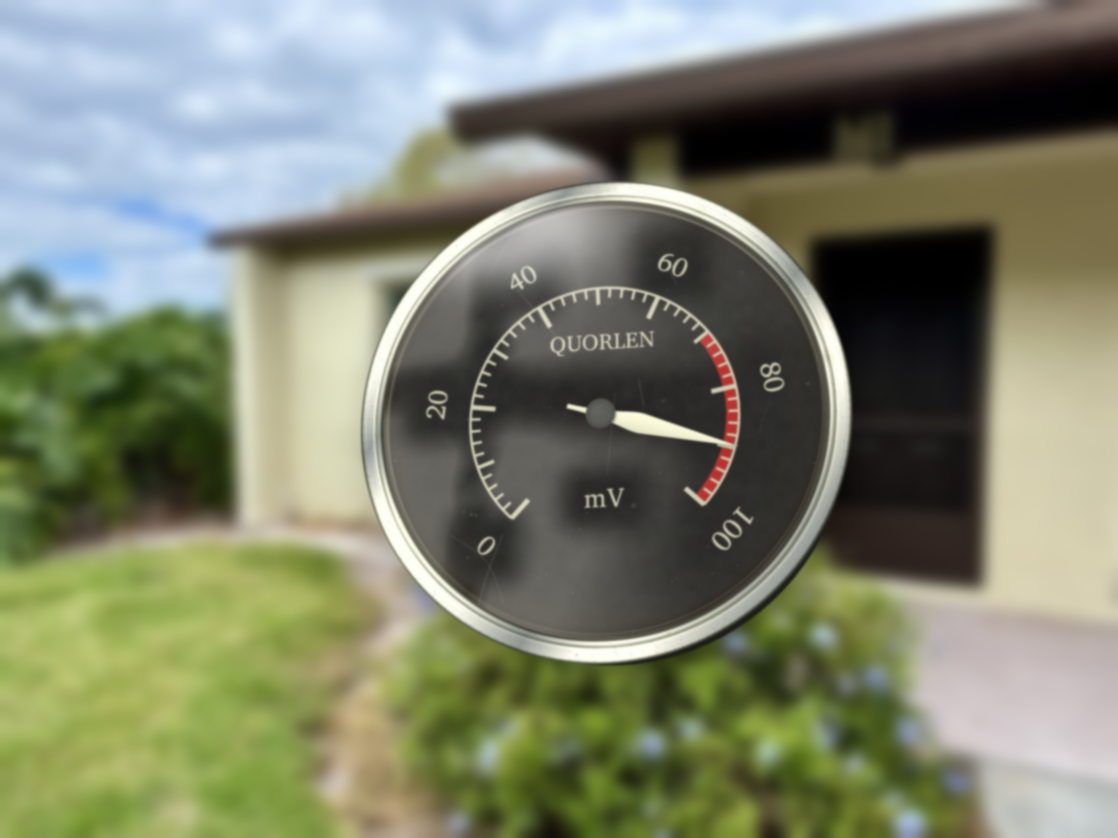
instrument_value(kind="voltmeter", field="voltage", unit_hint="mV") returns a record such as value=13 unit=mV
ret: value=90 unit=mV
